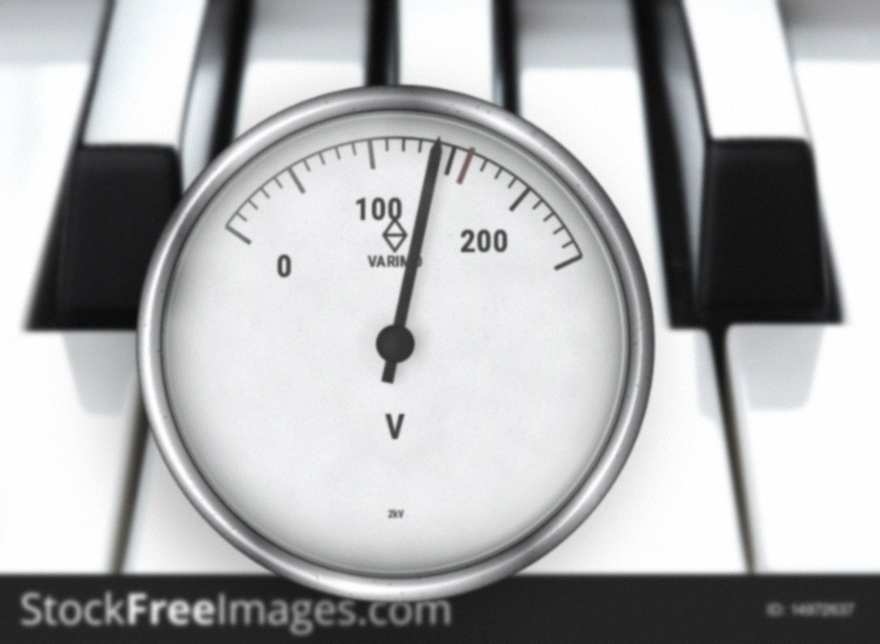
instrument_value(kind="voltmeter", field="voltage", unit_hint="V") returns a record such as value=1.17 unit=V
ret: value=140 unit=V
